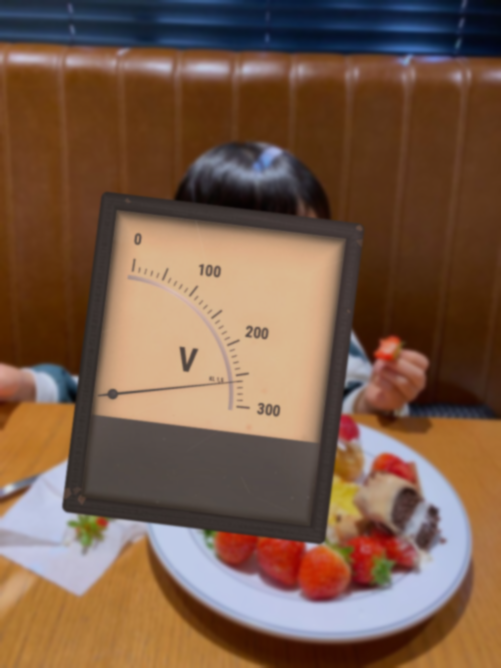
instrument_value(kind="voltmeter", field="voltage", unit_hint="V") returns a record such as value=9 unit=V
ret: value=260 unit=V
